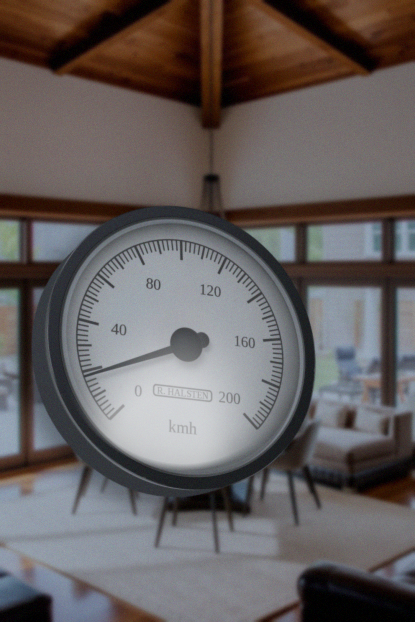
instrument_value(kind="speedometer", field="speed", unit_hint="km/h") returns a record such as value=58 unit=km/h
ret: value=18 unit=km/h
